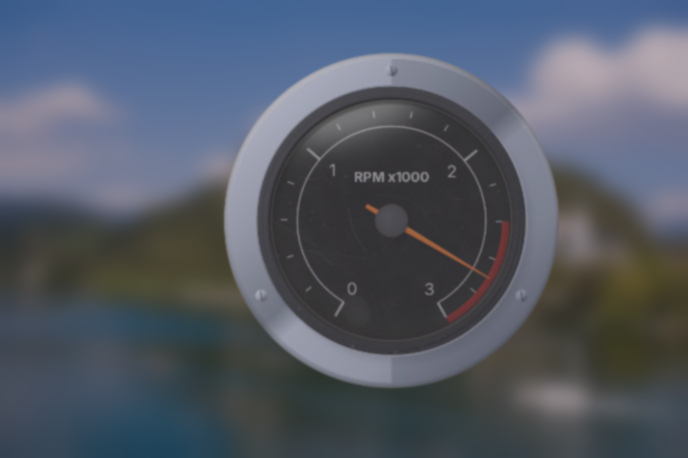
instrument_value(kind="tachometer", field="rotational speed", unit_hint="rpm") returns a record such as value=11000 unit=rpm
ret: value=2700 unit=rpm
